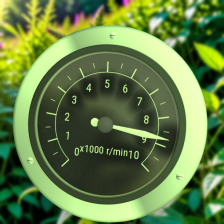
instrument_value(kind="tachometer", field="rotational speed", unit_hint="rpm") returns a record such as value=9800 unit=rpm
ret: value=8750 unit=rpm
